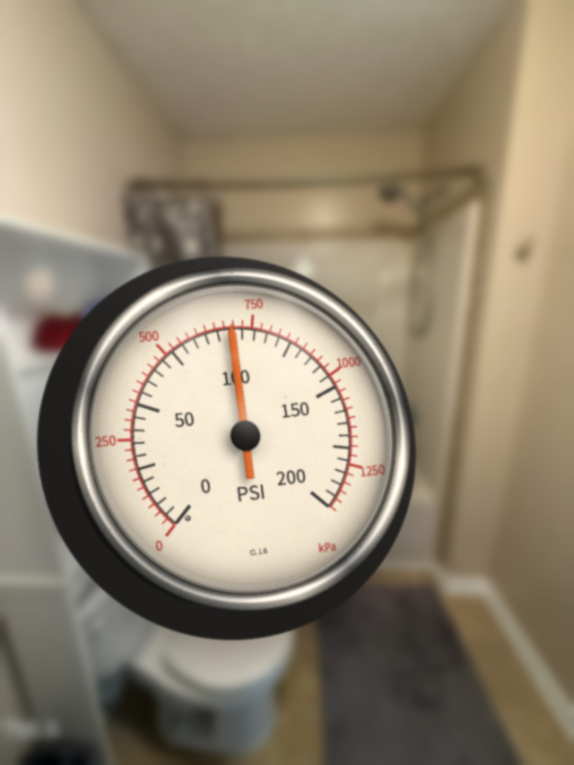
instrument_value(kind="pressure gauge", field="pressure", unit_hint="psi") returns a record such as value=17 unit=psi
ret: value=100 unit=psi
